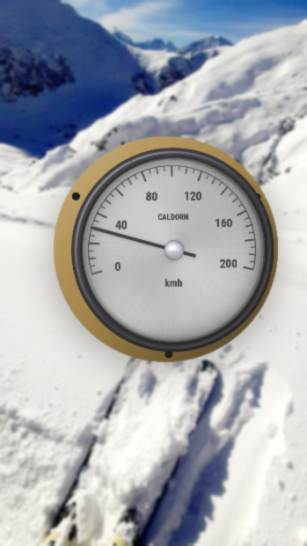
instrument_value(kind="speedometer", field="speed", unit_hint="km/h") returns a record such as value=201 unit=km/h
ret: value=30 unit=km/h
